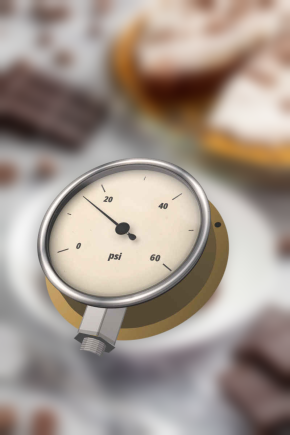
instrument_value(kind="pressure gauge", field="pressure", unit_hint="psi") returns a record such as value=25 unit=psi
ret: value=15 unit=psi
